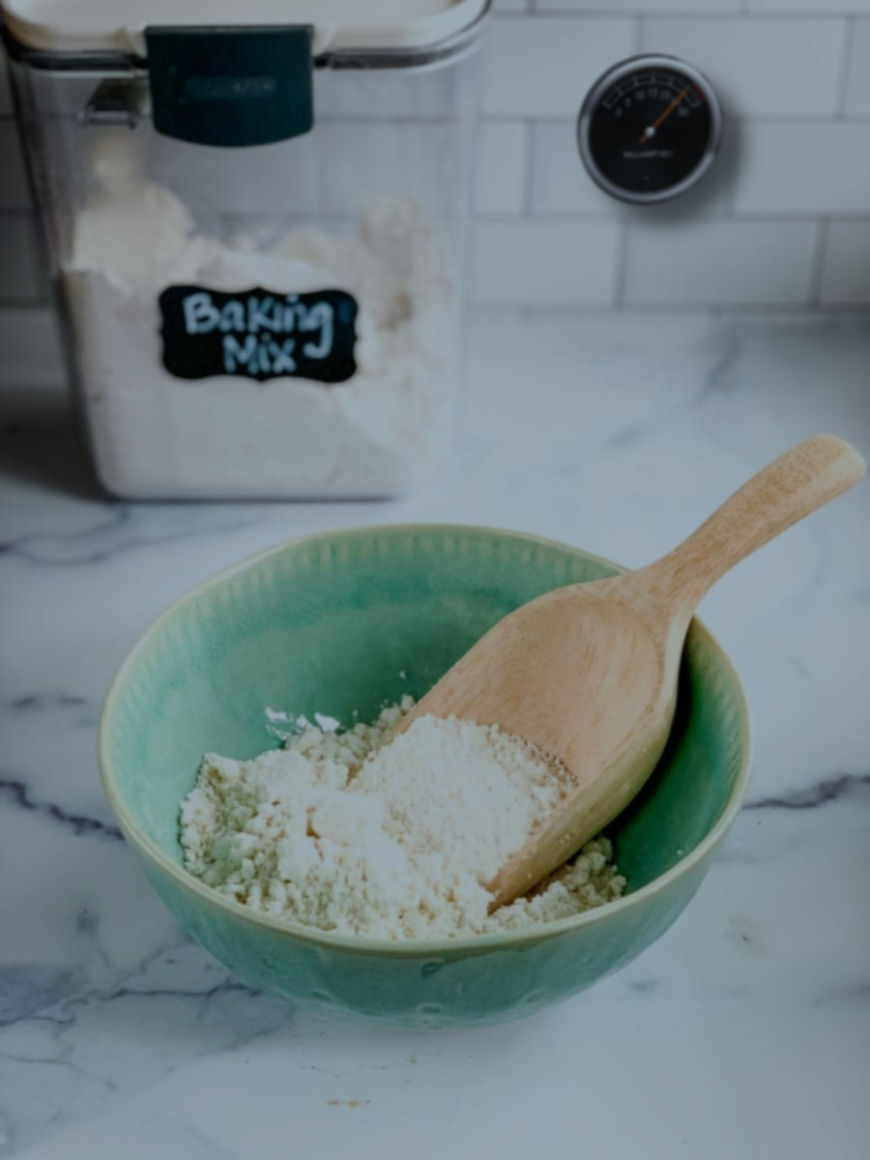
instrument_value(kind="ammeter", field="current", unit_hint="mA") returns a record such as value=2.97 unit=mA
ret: value=25 unit=mA
